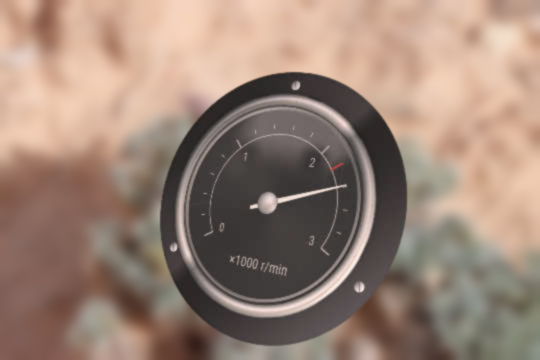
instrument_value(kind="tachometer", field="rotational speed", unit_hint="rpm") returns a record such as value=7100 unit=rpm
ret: value=2400 unit=rpm
